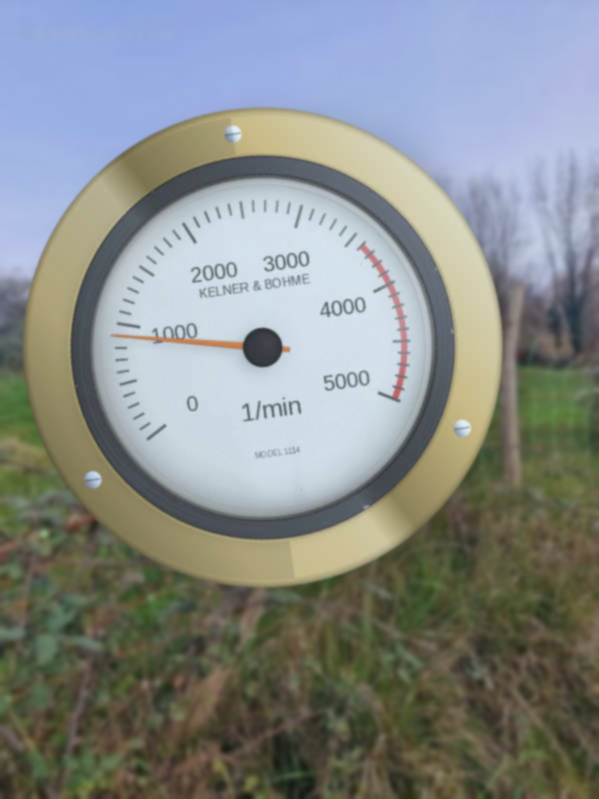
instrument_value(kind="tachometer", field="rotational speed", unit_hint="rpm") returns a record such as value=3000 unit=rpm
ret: value=900 unit=rpm
